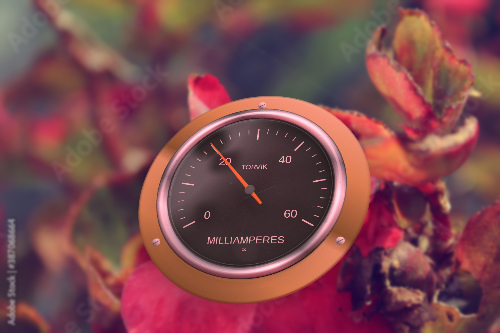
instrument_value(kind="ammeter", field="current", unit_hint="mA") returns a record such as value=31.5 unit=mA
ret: value=20 unit=mA
